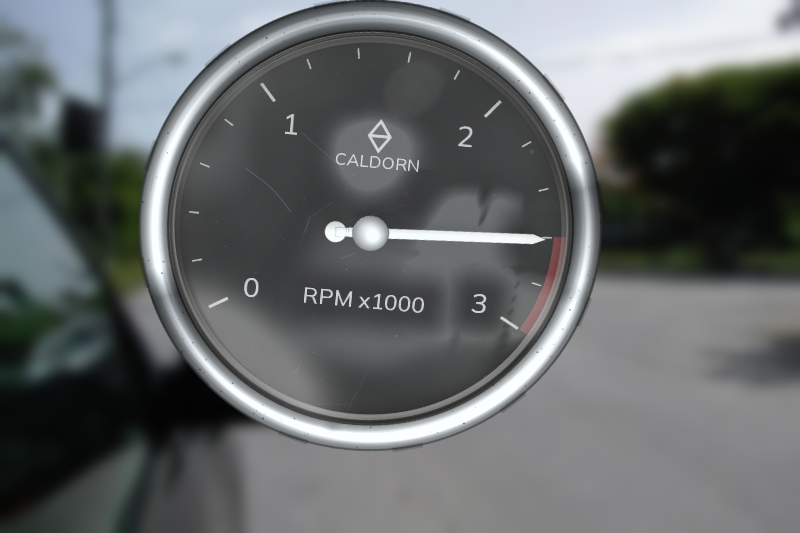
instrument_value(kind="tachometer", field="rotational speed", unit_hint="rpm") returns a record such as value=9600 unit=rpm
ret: value=2600 unit=rpm
